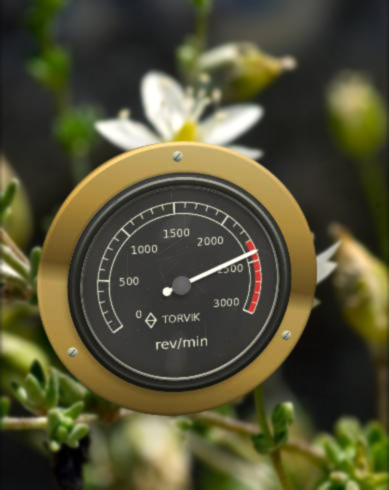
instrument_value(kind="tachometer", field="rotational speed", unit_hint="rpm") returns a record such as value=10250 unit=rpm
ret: value=2400 unit=rpm
